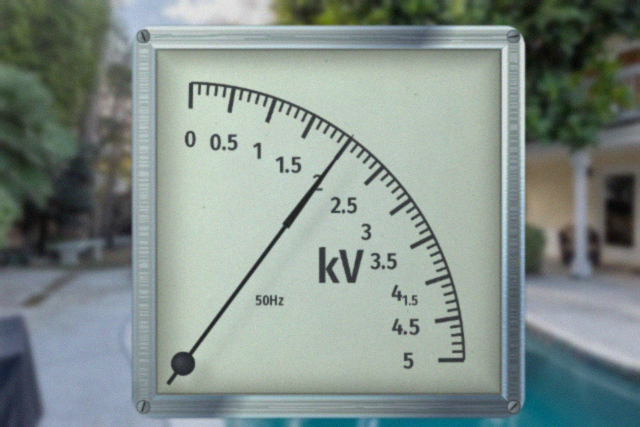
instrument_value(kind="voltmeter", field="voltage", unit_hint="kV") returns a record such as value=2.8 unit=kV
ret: value=2 unit=kV
